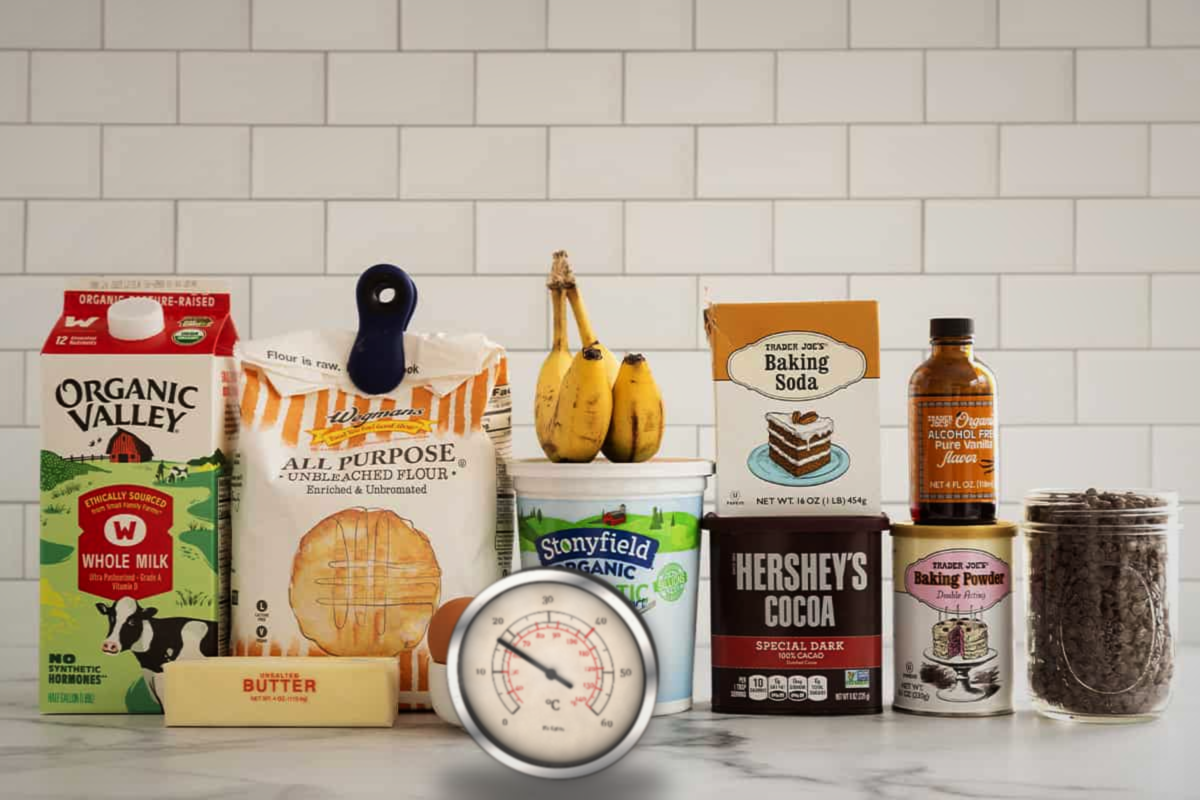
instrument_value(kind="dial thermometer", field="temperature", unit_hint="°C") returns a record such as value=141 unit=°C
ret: value=17.5 unit=°C
